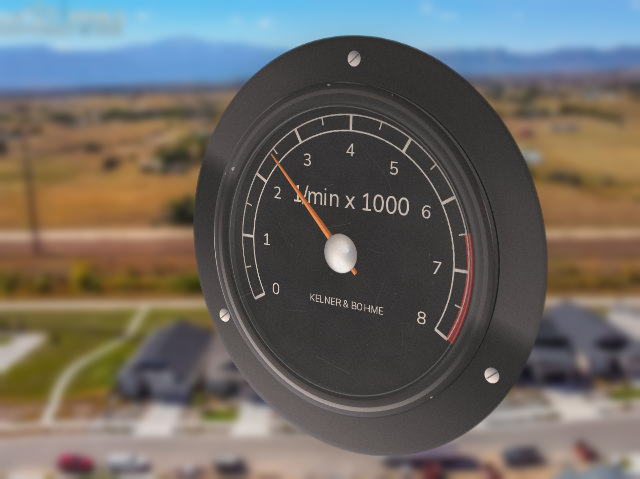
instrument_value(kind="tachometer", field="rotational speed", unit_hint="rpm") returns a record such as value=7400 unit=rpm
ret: value=2500 unit=rpm
